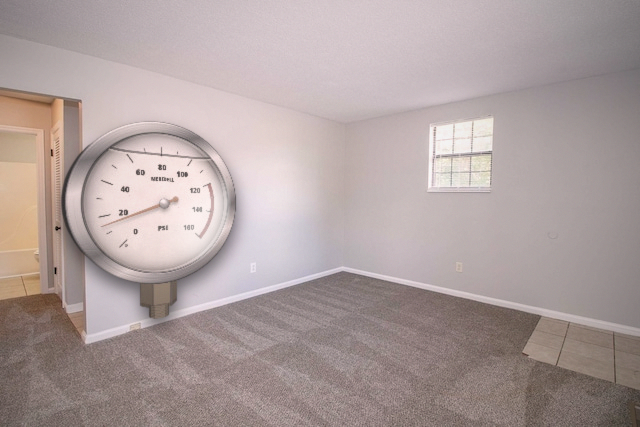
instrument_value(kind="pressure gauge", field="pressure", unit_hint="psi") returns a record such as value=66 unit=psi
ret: value=15 unit=psi
